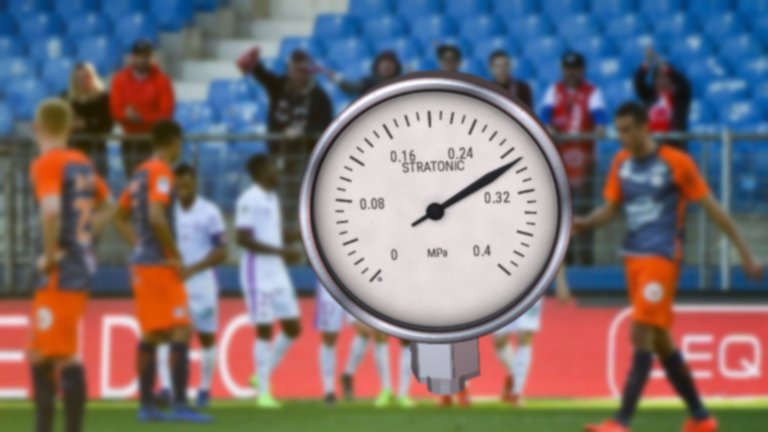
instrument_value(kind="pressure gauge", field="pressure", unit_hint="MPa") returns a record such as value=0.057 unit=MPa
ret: value=0.29 unit=MPa
